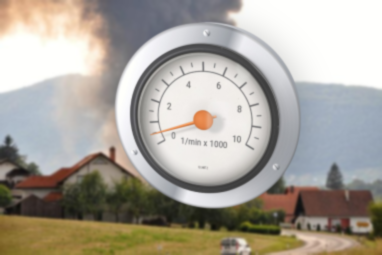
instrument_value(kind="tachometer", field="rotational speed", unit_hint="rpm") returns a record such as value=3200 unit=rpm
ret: value=500 unit=rpm
